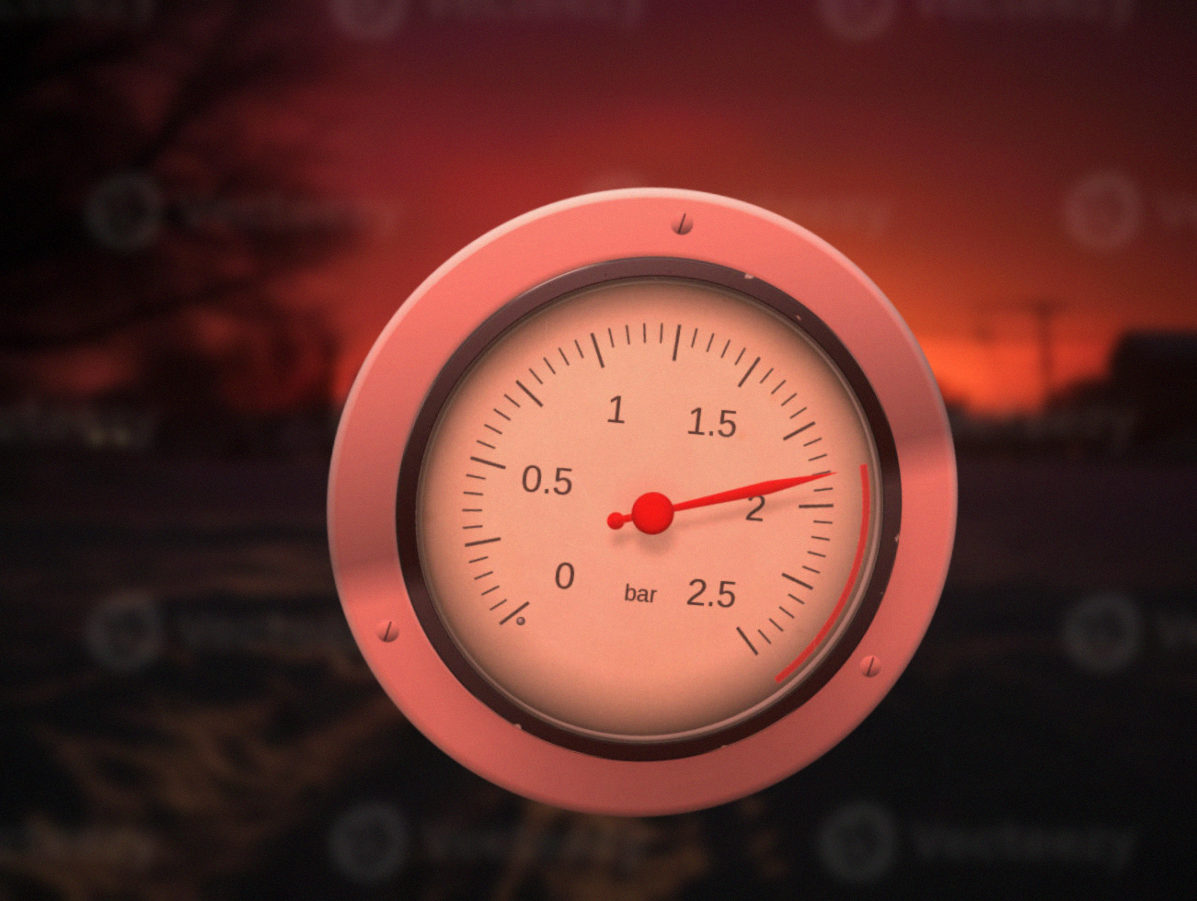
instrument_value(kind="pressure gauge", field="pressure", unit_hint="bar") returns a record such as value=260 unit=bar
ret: value=1.9 unit=bar
